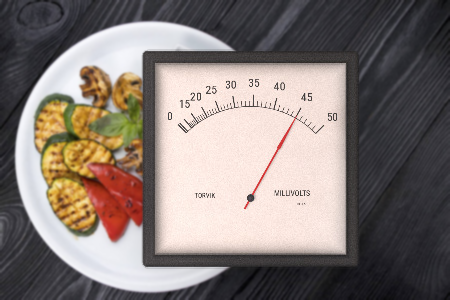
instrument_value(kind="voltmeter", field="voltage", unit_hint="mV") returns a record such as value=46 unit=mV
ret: value=45 unit=mV
